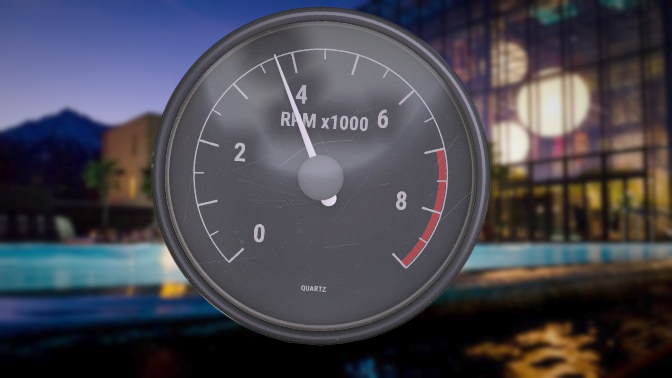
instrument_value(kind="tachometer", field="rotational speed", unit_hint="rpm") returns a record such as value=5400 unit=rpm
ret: value=3750 unit=rpm
